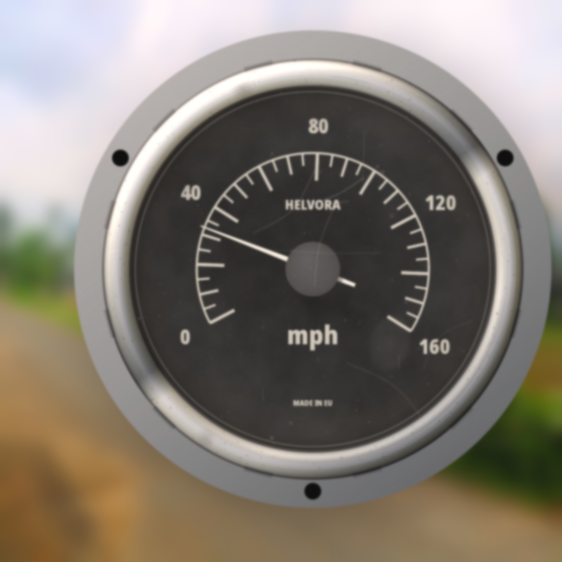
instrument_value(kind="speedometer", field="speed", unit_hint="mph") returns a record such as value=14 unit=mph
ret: value=32.5 unit=mph
